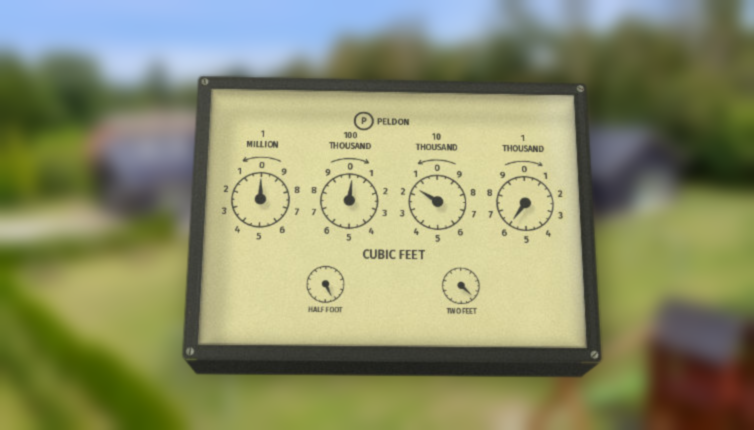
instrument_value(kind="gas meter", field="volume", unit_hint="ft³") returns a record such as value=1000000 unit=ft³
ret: value=1600 unit=ft³
